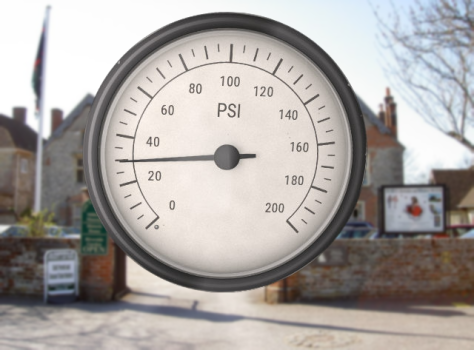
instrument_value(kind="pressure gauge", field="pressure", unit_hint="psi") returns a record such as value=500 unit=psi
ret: value=30 unit=psi
